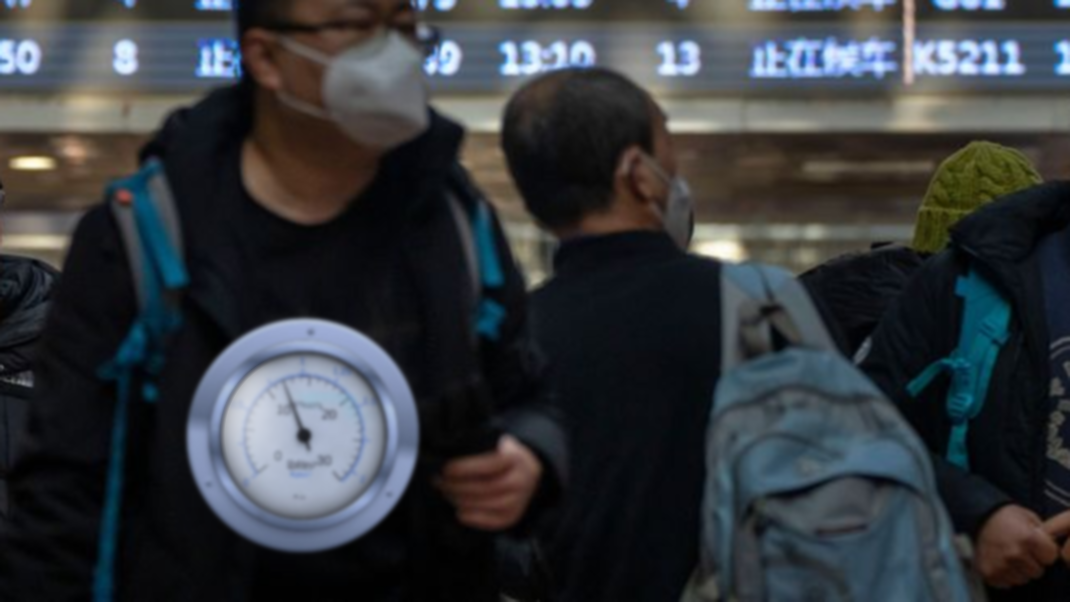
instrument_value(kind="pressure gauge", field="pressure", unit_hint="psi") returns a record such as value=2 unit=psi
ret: value=12 unit=psi
